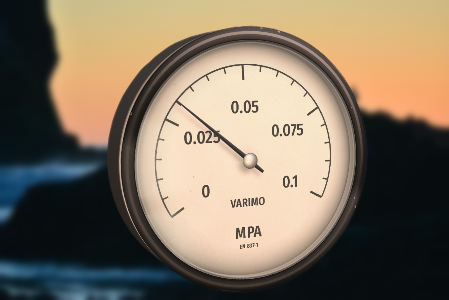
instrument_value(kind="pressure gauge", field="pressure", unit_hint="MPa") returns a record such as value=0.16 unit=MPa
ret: value=0.03 unit=MPa
